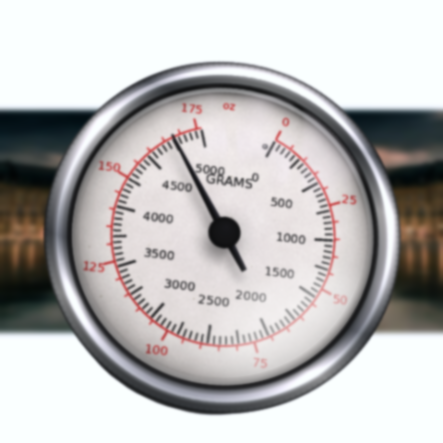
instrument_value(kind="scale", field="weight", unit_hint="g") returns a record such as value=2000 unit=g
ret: value=4750 unit=g
